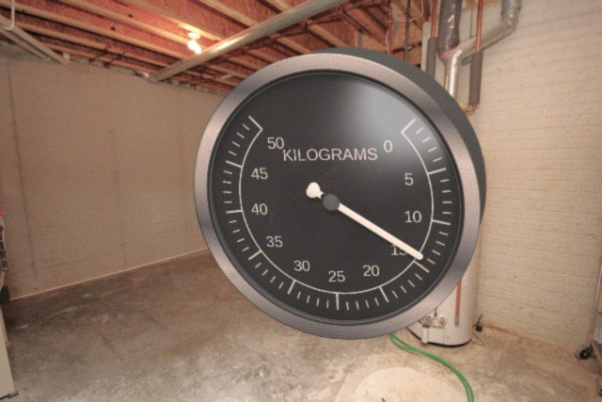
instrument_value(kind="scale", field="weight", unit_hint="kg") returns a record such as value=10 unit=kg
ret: value=14 unit=kg
